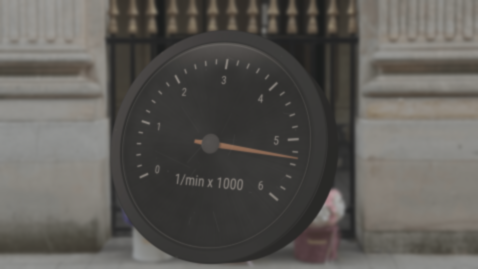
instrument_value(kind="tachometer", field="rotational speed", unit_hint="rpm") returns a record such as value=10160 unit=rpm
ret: value=5300 unit=rpm
